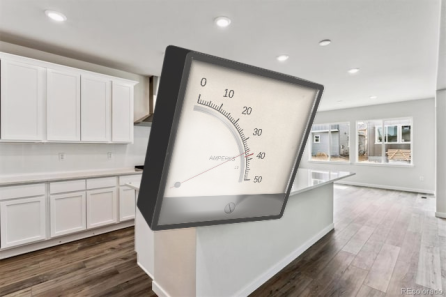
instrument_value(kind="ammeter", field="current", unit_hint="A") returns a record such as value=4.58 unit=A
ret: value=35 unit=A
